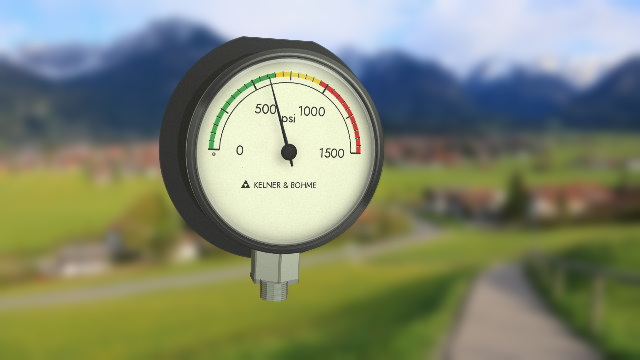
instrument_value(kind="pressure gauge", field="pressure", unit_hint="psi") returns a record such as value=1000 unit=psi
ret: value=600 unit=psi
